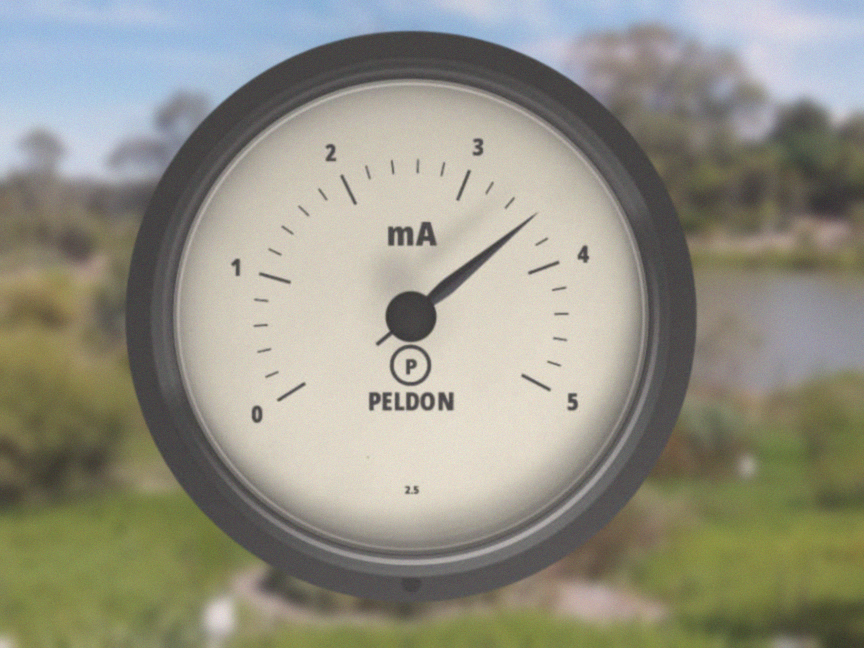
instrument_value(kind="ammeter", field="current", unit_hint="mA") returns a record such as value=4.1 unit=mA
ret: value=3.6 unit=mA
